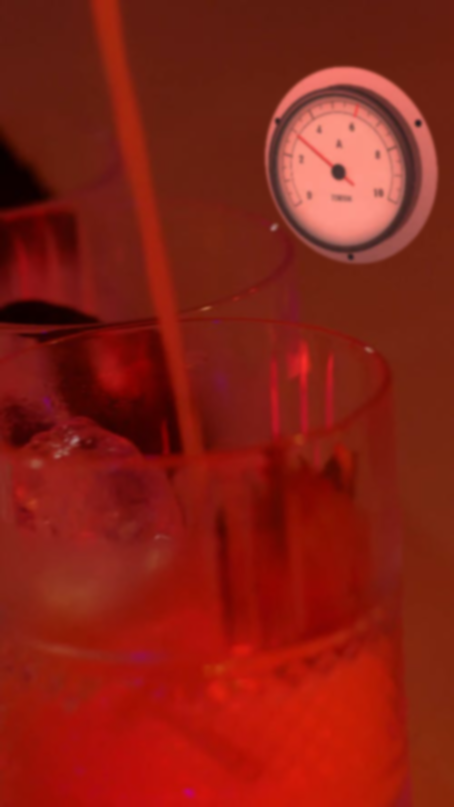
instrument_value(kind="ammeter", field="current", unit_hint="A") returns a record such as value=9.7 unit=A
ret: value=3 unit=A
